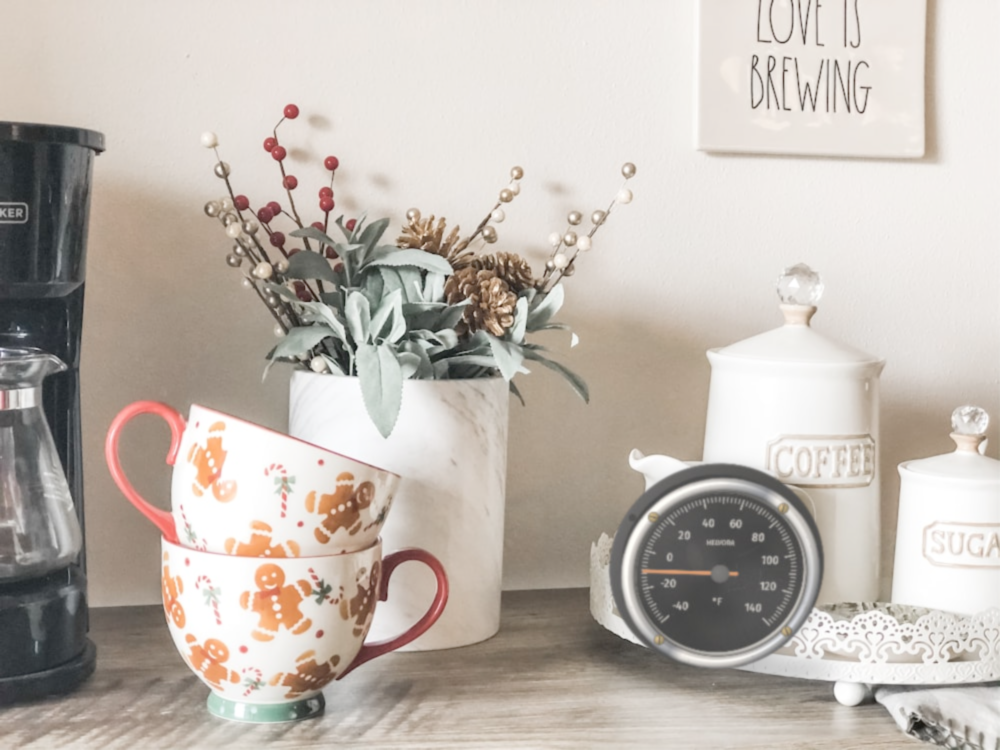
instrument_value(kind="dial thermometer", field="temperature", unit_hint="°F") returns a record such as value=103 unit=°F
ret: value=-10 unit=°F
